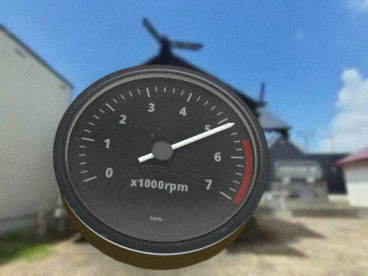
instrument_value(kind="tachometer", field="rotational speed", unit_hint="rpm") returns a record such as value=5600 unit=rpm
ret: value=5200 unit=rpm
